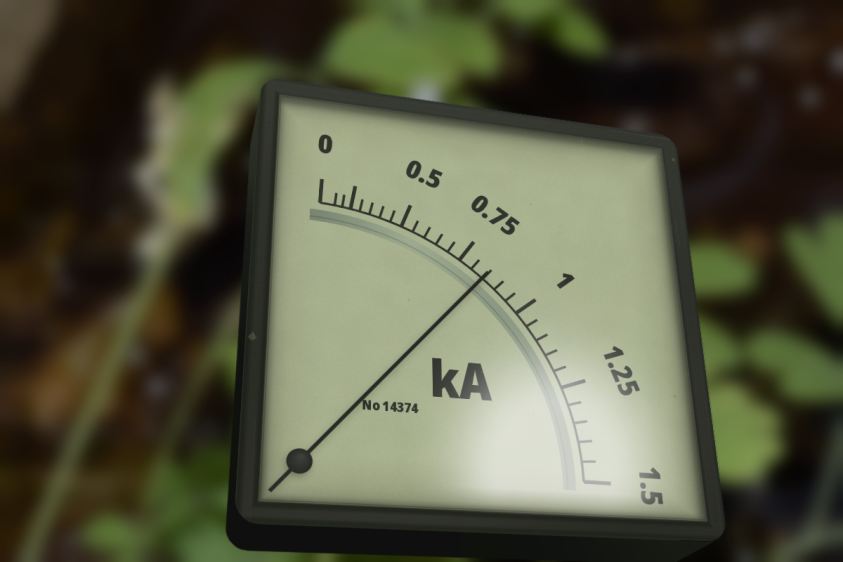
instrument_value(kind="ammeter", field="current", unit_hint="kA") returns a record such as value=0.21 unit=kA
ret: value=0.85 unit=kA
